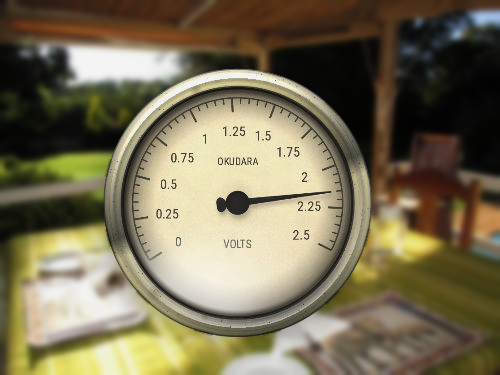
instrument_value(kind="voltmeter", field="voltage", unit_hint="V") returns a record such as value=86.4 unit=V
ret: value=2.15 unit=V
